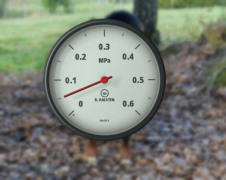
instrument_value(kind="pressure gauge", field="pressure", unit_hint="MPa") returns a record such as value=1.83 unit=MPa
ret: value=0.05 unit=MPa
